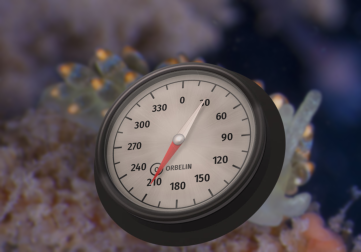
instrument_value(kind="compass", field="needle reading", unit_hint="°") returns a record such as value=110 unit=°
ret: value=210 unit=°
